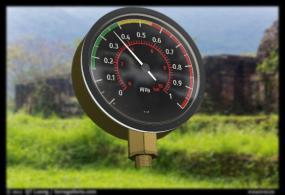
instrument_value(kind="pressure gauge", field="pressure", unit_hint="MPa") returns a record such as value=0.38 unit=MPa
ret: value=0.35 unit=MPa
